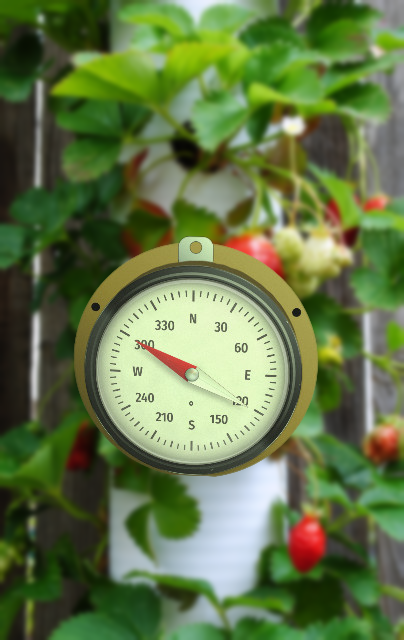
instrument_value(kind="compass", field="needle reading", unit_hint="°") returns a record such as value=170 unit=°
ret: value=300 unit=°
